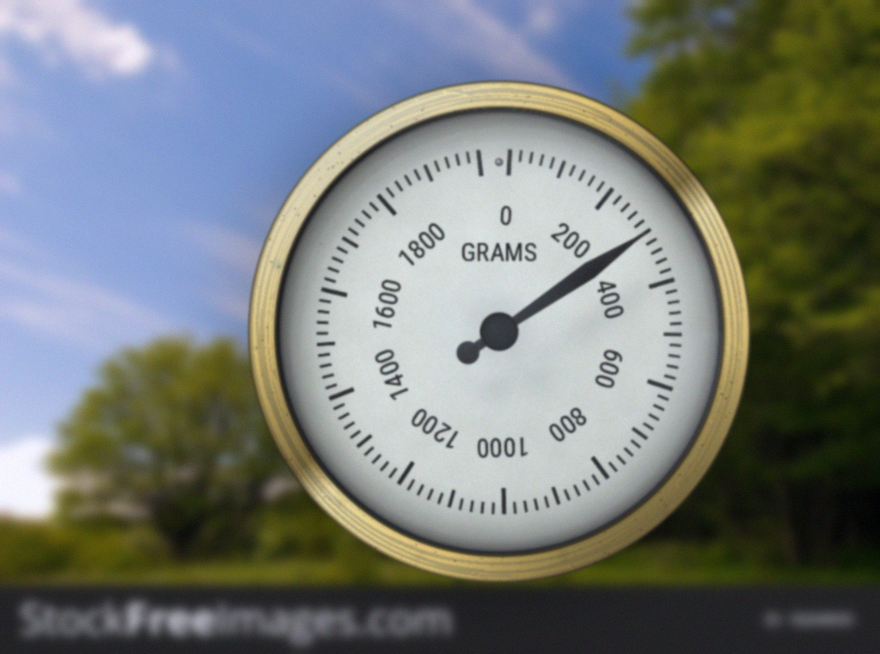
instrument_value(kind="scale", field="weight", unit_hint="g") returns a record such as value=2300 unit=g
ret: value=300 unit=g
